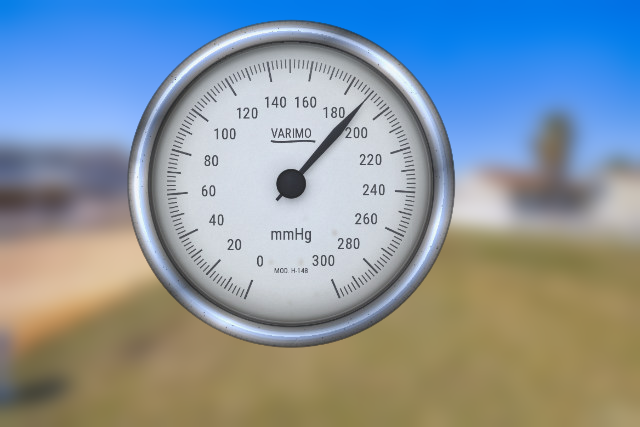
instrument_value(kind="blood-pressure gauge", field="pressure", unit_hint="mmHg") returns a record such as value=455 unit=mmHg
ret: value=190 unit=mmHg
